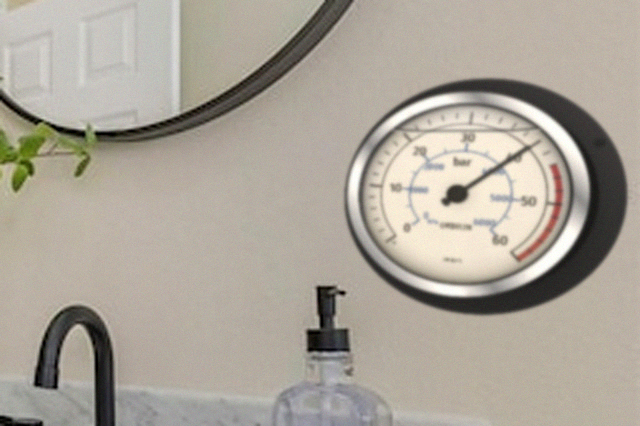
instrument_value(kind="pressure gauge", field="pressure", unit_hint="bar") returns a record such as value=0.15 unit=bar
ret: value=40 unit=bar
